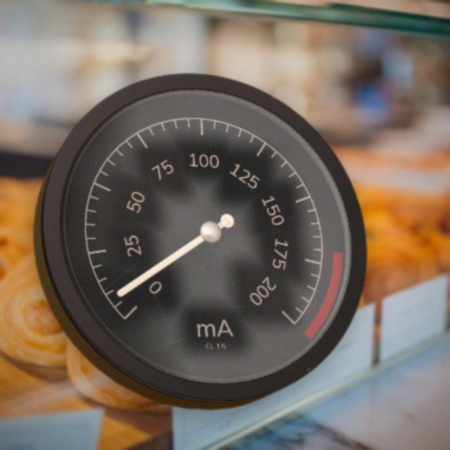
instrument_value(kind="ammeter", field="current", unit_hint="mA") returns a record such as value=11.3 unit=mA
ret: value=7.5 unit=mA
